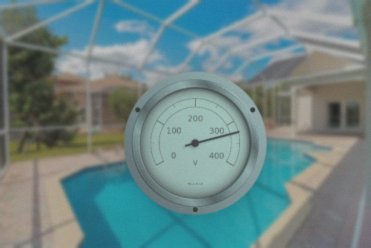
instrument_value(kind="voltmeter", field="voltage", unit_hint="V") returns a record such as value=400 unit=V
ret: value=325 unit=V
